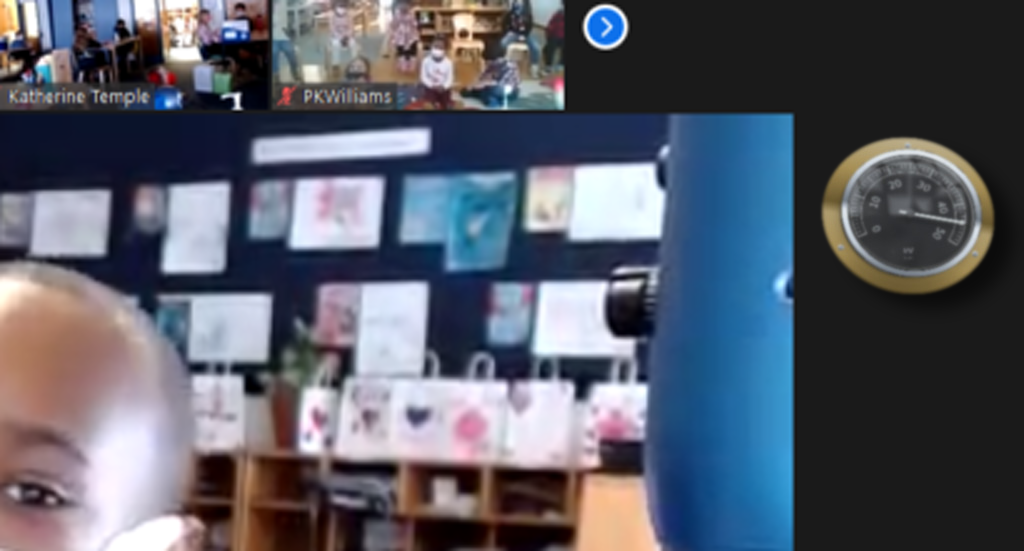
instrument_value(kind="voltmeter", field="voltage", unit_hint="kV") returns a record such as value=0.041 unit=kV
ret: value=45 unit=kV
